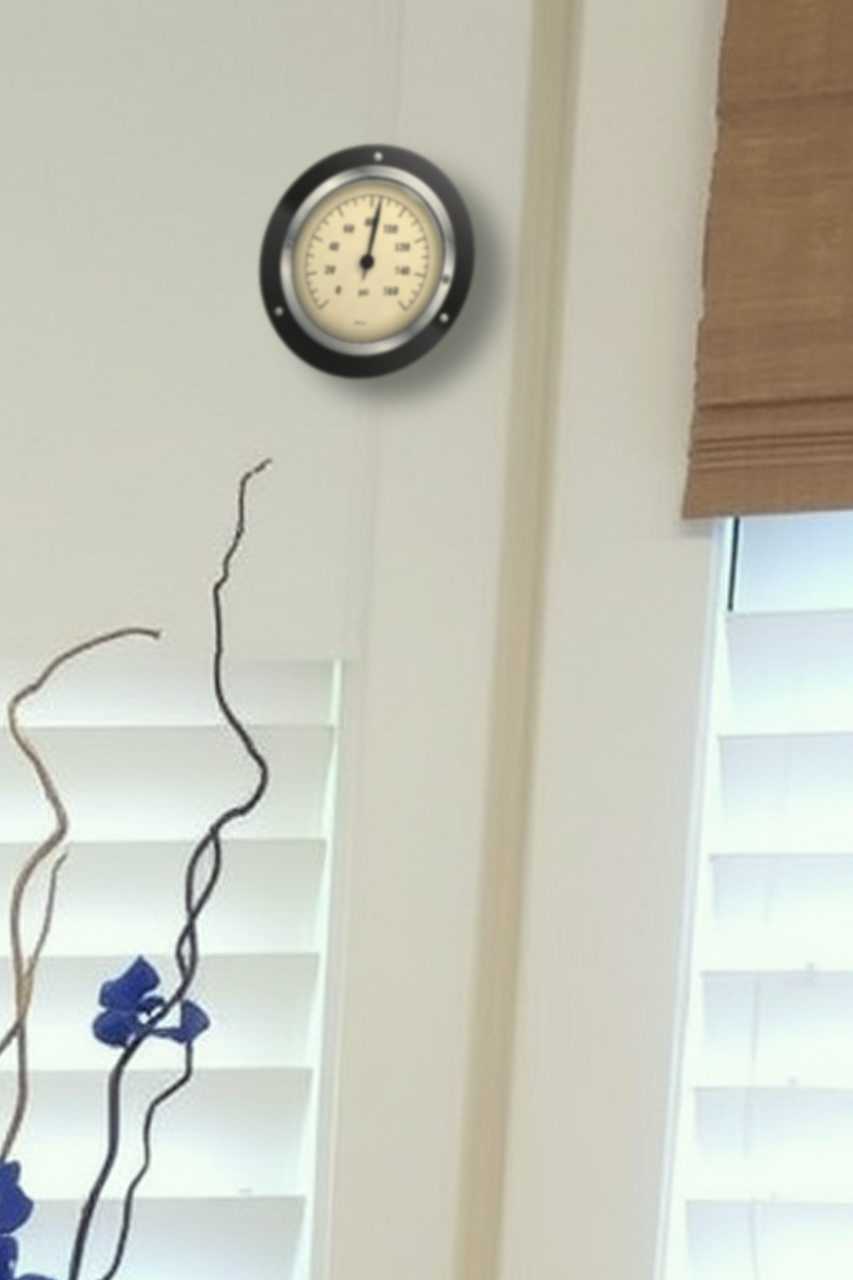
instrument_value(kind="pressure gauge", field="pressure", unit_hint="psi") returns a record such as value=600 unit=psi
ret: value=85 unit=psi
